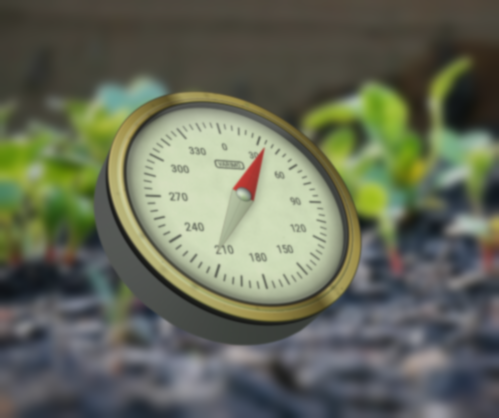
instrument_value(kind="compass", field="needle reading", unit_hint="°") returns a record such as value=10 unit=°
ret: value=35 unit=°
